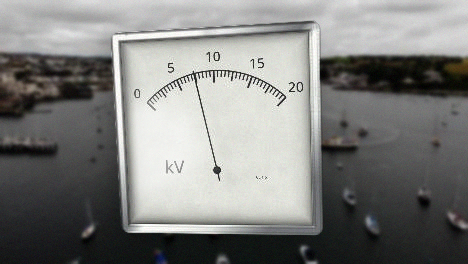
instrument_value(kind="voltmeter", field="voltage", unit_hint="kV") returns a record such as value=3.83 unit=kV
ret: value=7.5 unit=kV
